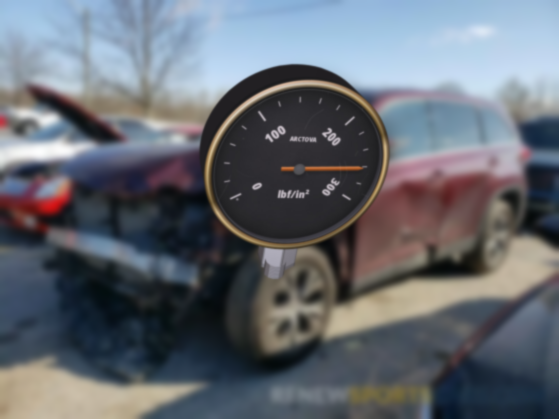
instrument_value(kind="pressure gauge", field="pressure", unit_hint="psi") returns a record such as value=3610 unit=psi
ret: value=260 unit=psi
